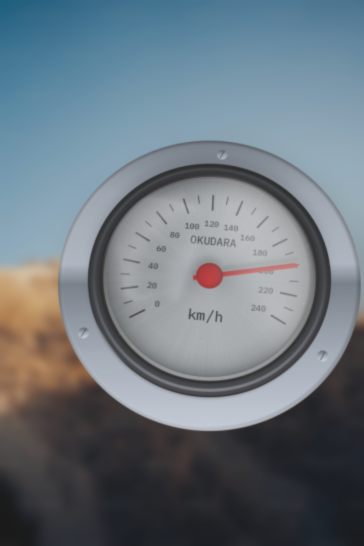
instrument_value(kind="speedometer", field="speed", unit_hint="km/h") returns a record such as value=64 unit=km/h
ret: value=200 unit=km/h
